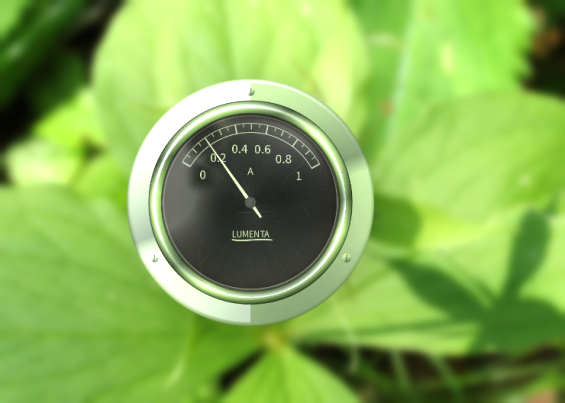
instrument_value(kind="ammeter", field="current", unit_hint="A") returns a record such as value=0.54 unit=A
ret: value=0.2 unit=A
